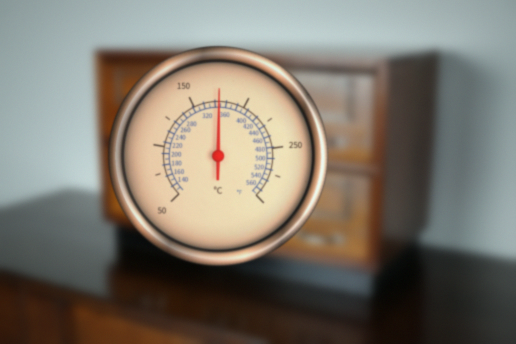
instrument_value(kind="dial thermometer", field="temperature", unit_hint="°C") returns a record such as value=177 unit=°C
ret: value=175 unit=°C
